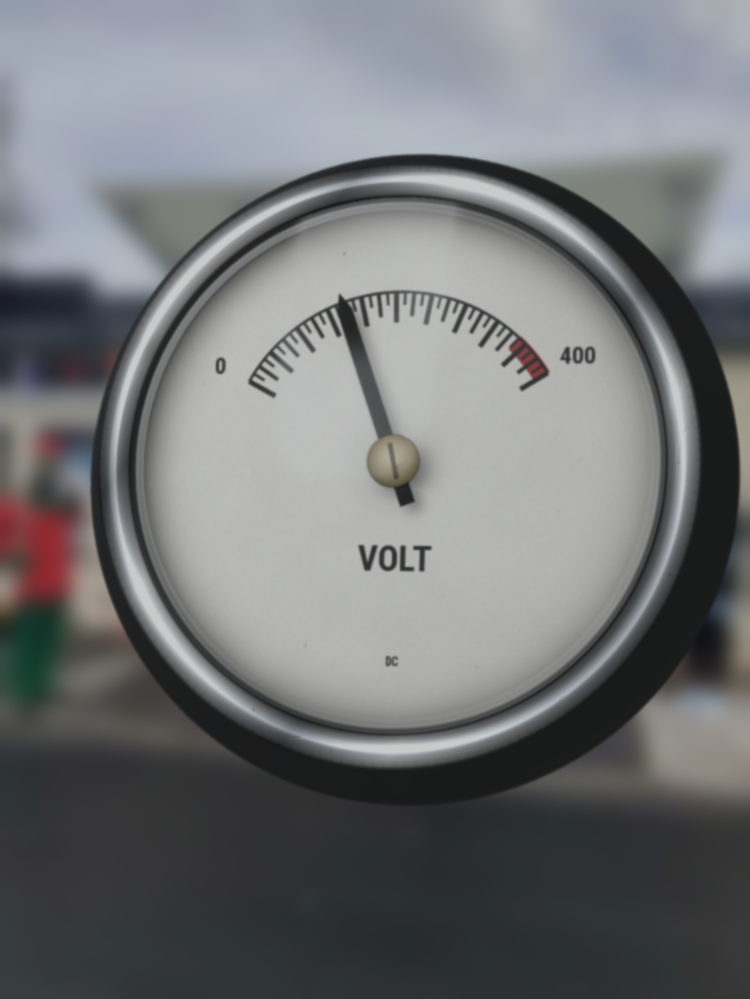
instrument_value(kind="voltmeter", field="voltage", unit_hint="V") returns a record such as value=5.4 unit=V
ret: value=140 unit=V
